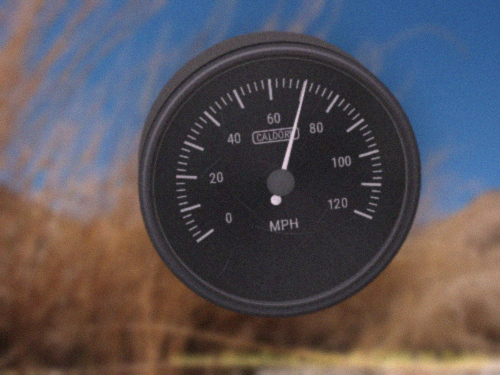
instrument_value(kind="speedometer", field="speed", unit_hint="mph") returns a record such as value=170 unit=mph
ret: value=70 unit=mph
